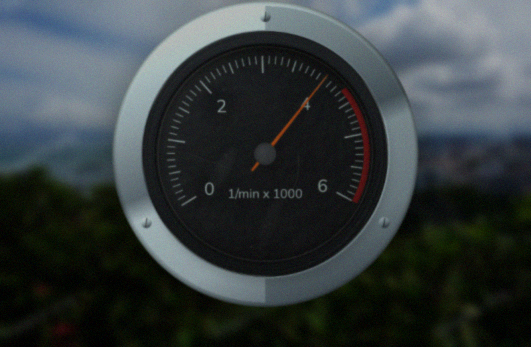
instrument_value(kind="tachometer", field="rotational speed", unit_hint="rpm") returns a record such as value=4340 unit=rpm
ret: value=4000 unit=rpm
